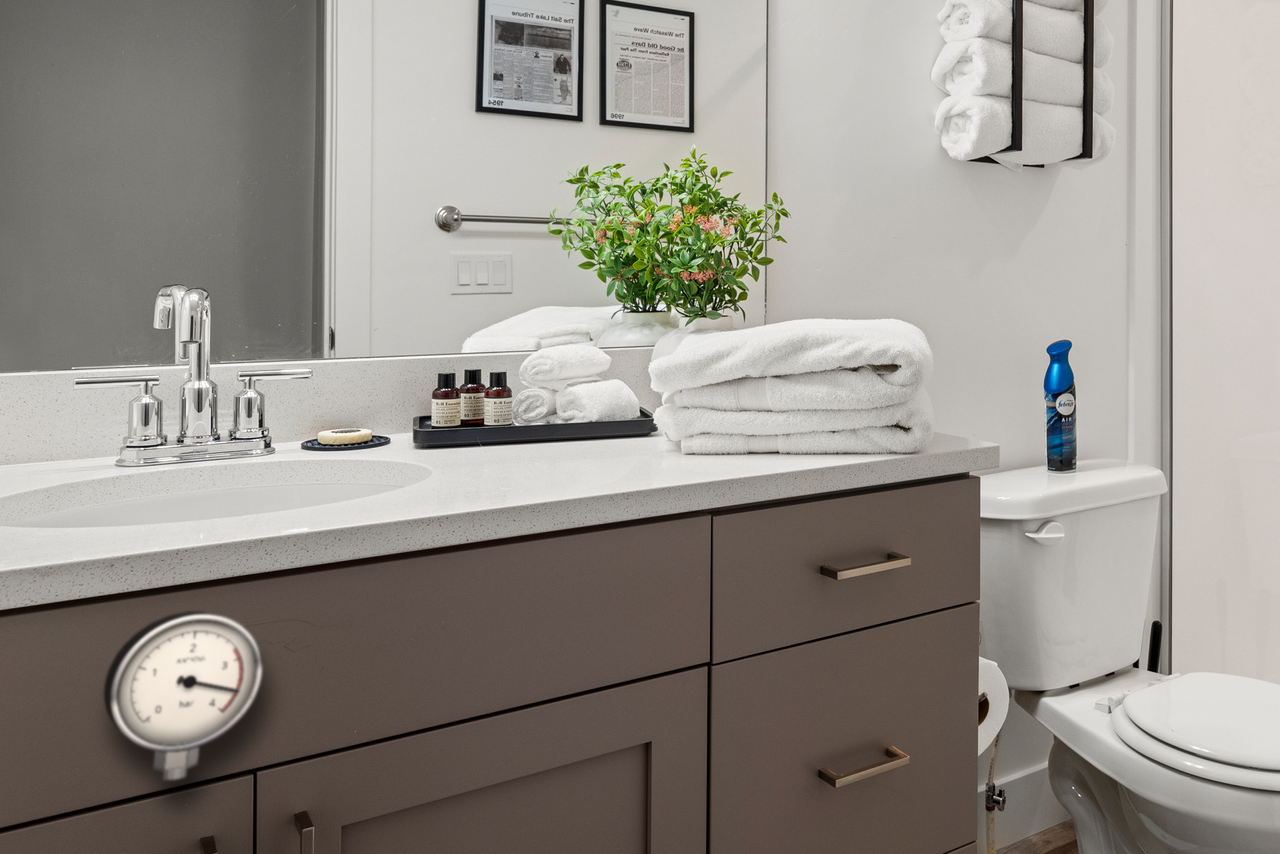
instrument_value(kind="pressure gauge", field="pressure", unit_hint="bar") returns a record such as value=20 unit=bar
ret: value=3.6 unit=bar
